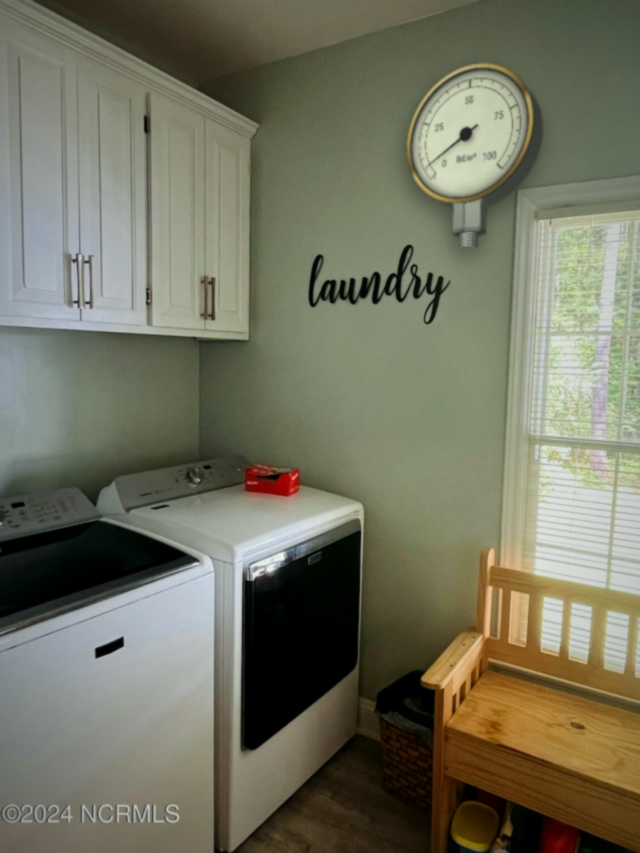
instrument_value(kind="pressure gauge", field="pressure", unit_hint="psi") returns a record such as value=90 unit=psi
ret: value=5 unit=psi
